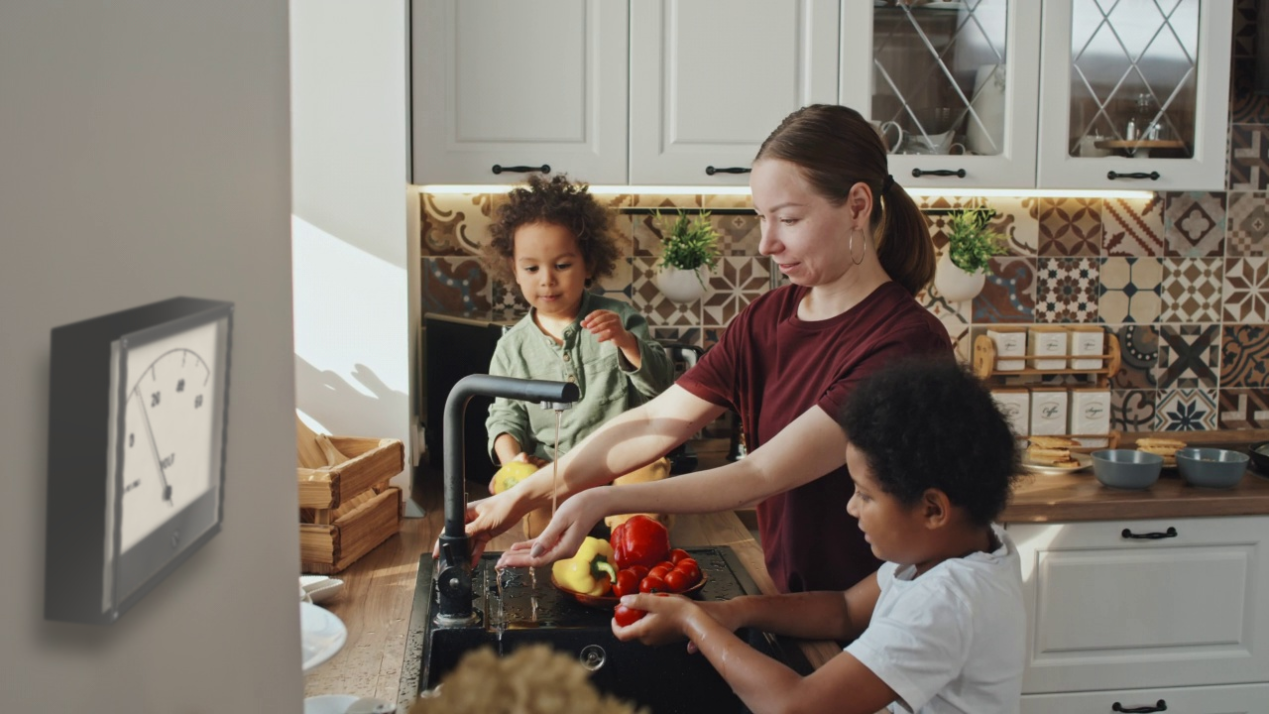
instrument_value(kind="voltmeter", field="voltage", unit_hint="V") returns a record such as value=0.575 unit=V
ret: value=10 unit=V
